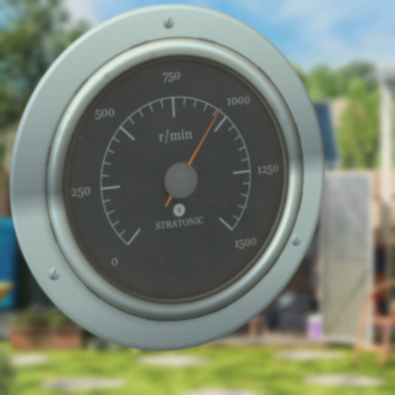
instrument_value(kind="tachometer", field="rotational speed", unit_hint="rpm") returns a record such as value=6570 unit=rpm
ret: value=950 unit=rpm
